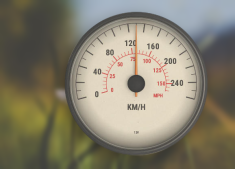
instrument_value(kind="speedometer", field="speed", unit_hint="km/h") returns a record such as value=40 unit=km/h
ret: value=130 unit=km/h
